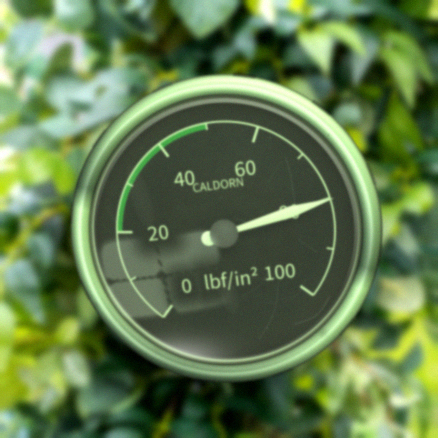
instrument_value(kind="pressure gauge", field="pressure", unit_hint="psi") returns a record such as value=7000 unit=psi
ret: value=80 unit=psi
